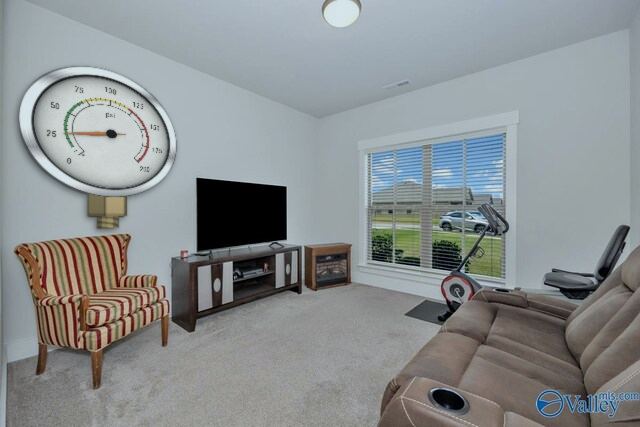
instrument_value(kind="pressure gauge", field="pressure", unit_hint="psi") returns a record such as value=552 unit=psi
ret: value=25 unit=psi
